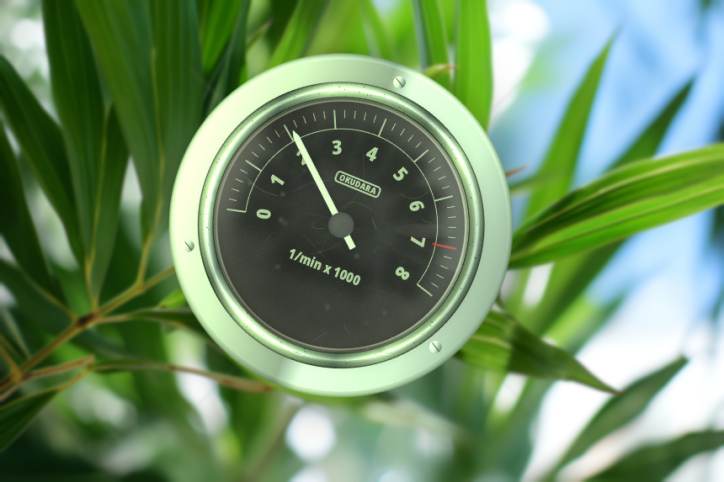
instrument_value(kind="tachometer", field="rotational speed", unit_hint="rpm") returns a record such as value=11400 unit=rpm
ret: value=2100 unit=rpm
